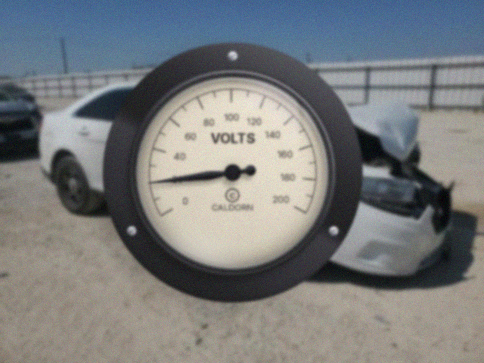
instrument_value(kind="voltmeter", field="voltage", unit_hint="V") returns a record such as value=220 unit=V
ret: value=20 unit=V
